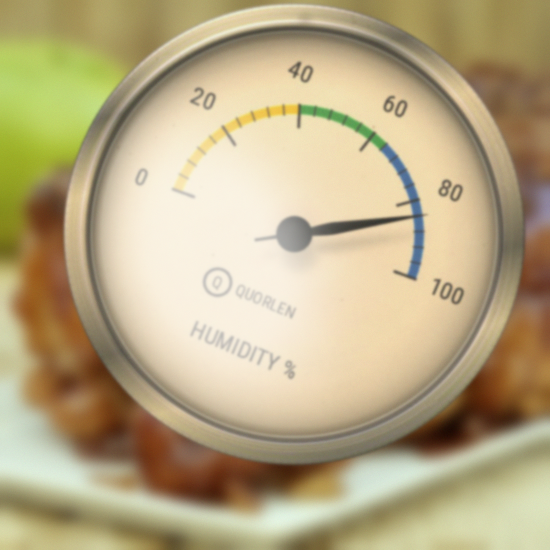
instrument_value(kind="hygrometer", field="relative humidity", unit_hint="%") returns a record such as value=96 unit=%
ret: value=84 unit=%
